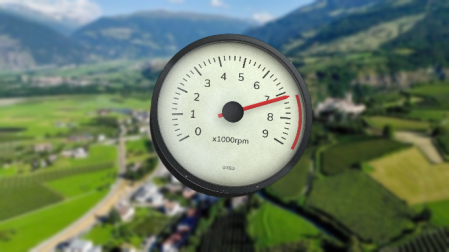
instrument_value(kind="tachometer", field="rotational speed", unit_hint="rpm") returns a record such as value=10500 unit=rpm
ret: value=7200 unit=rpm
